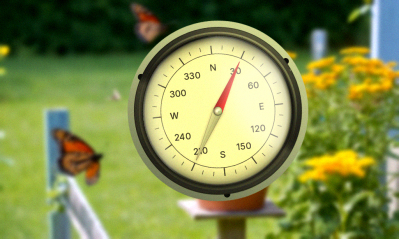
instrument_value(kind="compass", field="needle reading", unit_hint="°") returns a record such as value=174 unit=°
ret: value=30 unit=°
